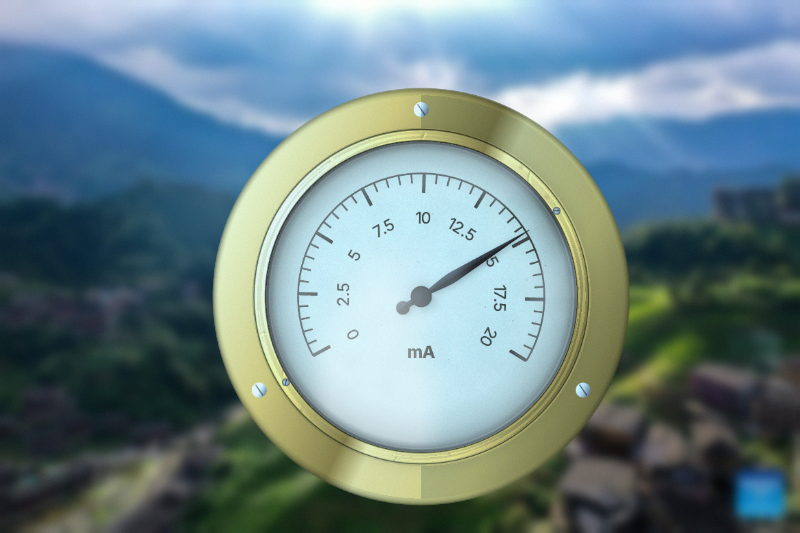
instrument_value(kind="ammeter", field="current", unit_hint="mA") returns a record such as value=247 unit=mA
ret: value=14.75 unit=mA
